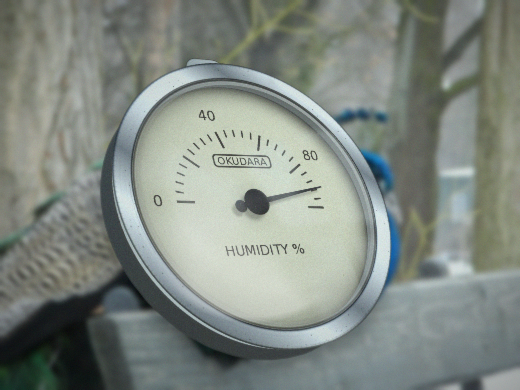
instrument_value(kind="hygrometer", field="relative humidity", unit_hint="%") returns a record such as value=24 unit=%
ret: value=92 unit=%
